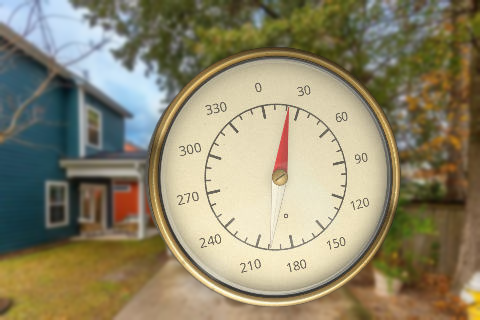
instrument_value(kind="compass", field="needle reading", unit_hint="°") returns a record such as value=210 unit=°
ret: value=20 unit=°
